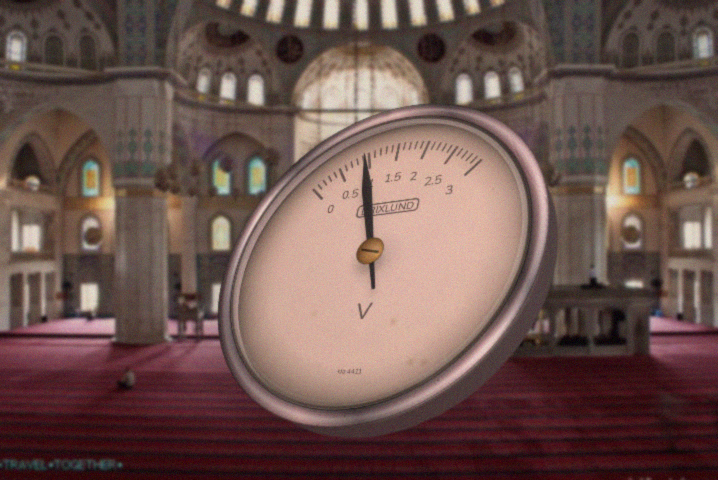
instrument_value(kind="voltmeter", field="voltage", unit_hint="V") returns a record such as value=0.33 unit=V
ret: value=1 unit=V
